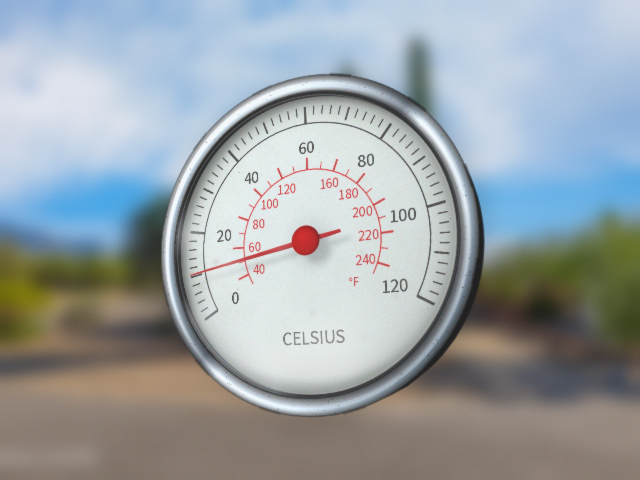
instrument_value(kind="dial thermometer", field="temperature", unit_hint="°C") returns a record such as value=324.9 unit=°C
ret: value=10 unit=°C
